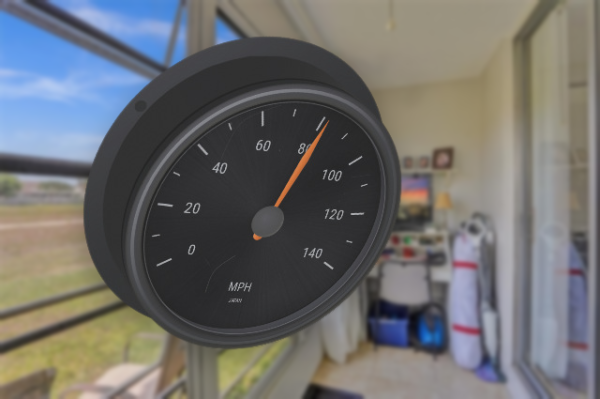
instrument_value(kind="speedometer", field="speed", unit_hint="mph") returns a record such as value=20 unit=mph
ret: value=80 unit=mph
